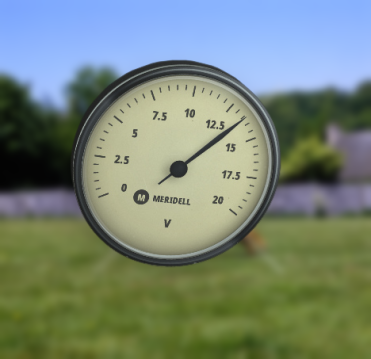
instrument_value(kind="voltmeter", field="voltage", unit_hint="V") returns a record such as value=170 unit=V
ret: value=13.5 unit=V
